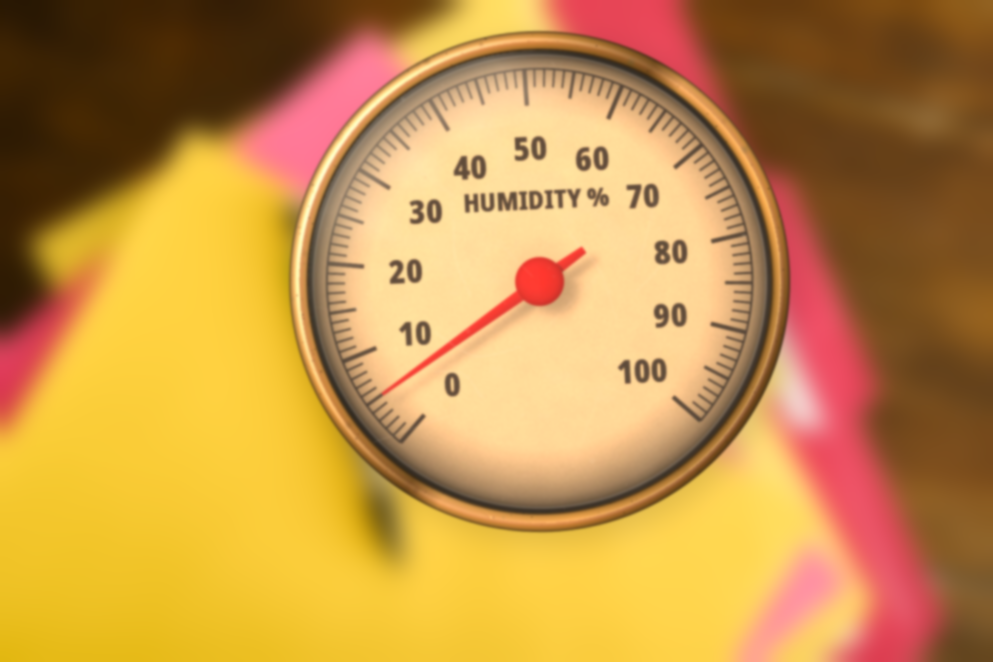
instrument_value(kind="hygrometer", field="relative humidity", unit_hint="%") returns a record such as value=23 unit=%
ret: value=5 unit=%
